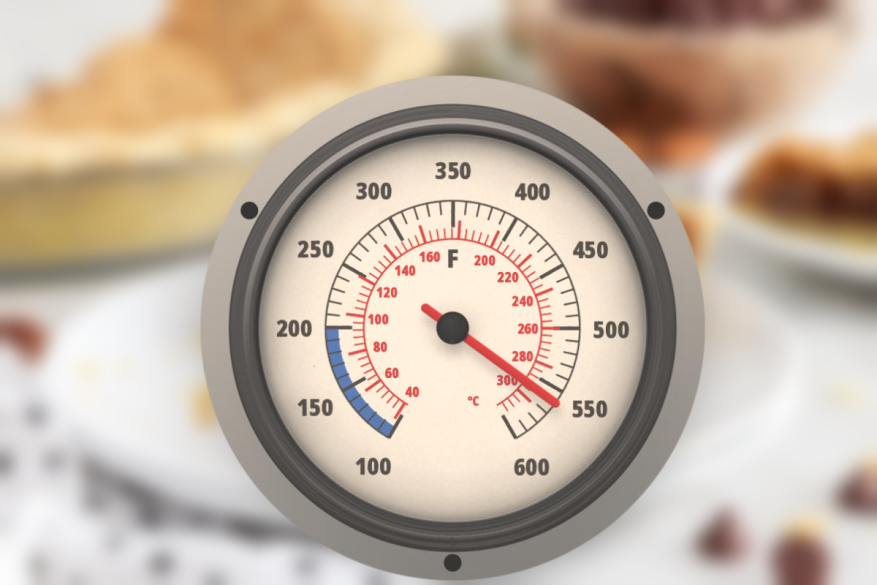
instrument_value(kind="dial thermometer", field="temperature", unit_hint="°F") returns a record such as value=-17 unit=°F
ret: value=560 unit=°F
